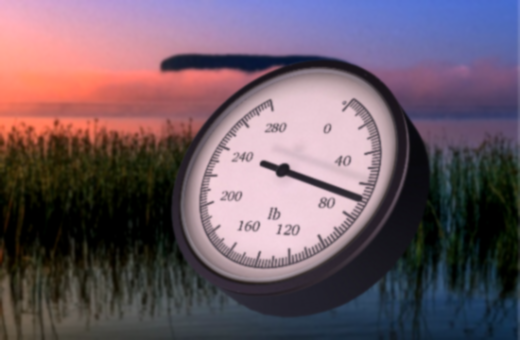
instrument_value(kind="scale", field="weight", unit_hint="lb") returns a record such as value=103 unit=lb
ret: value=70 unit=lb
